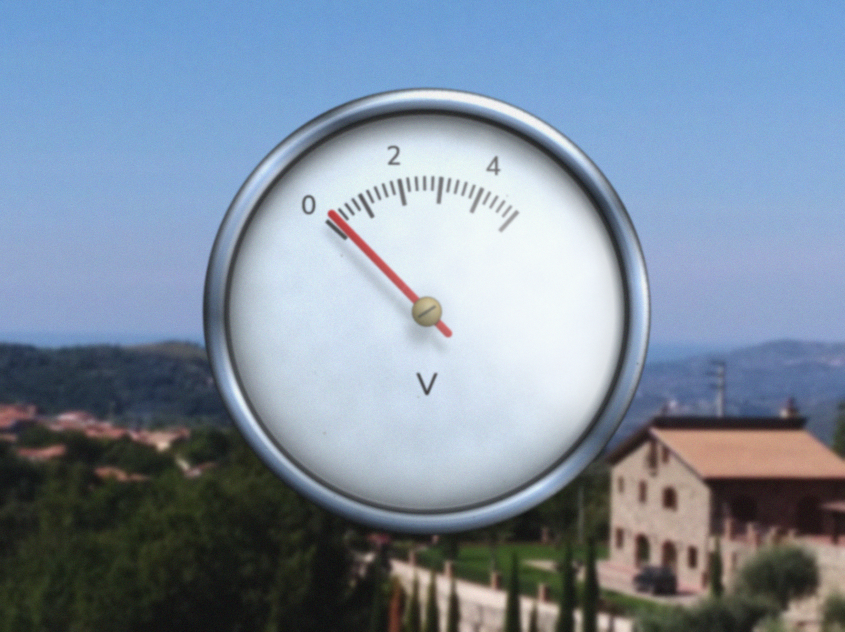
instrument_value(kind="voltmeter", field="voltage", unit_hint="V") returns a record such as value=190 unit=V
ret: value=0.2 unit=V
